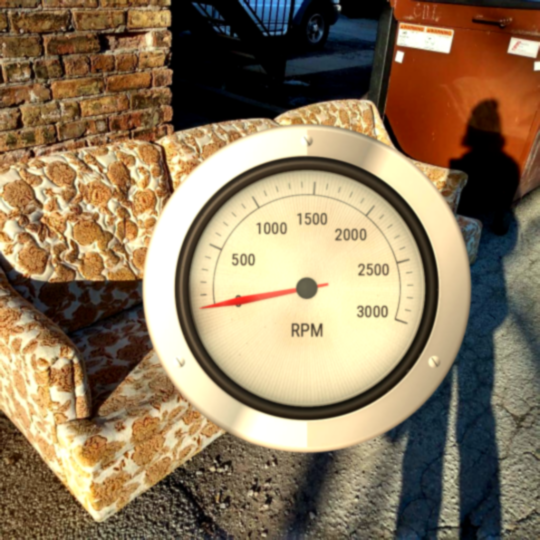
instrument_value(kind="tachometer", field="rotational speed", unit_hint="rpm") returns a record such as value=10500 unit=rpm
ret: value=0 unit=rpm
